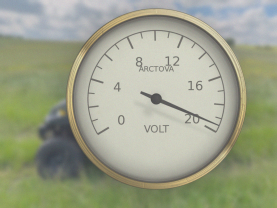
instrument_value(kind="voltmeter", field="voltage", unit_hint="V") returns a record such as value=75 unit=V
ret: value=19.5 unit=V
